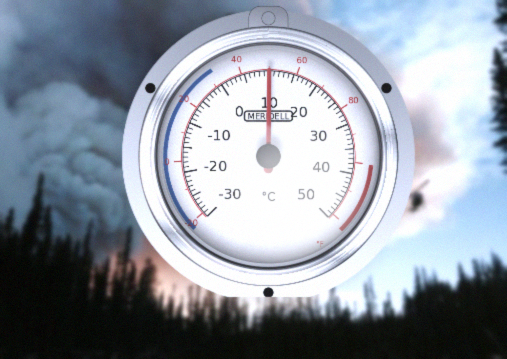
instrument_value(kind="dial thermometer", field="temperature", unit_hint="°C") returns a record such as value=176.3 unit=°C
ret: value=10 unit=°C
